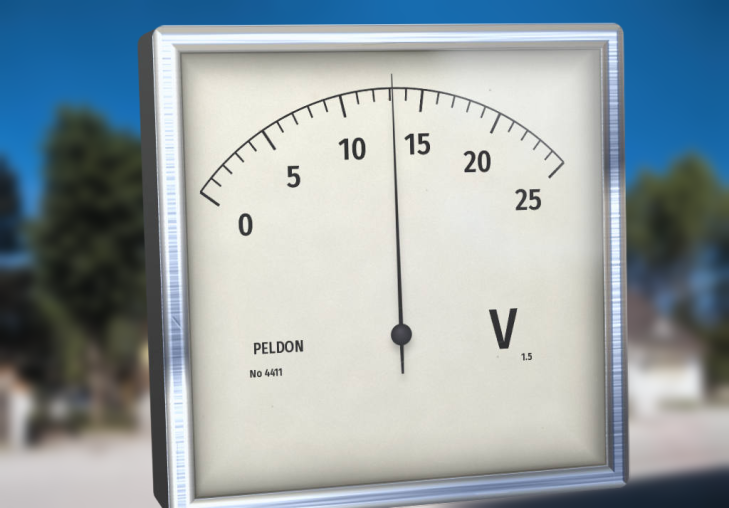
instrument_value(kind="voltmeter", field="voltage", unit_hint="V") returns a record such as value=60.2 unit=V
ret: value=13 unit=V
